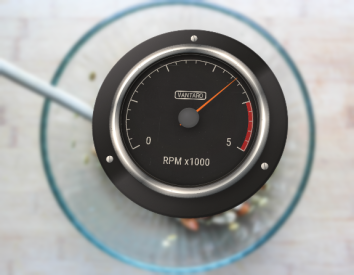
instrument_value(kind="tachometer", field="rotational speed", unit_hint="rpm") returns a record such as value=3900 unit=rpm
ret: value=3500 unit=rpm
